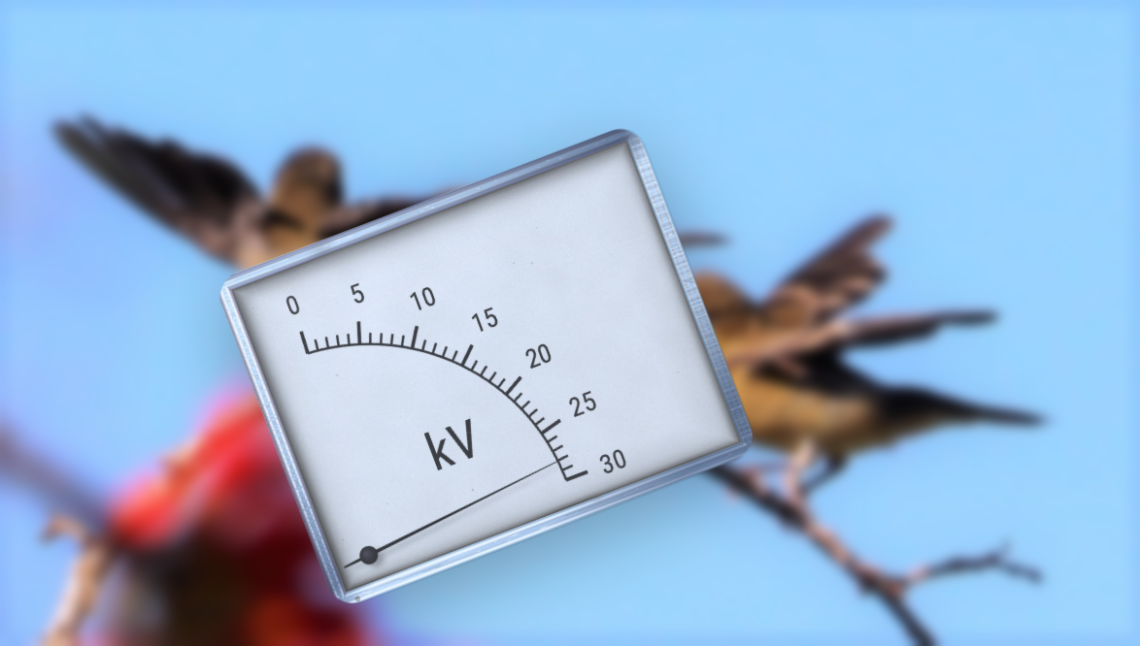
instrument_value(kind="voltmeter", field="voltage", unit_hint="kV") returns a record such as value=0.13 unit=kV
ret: value=28 unit=kV
